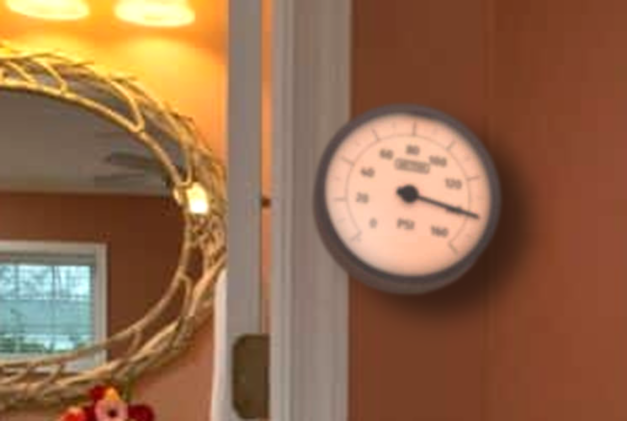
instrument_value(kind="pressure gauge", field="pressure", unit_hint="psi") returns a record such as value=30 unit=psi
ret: value=140 unit=psi
